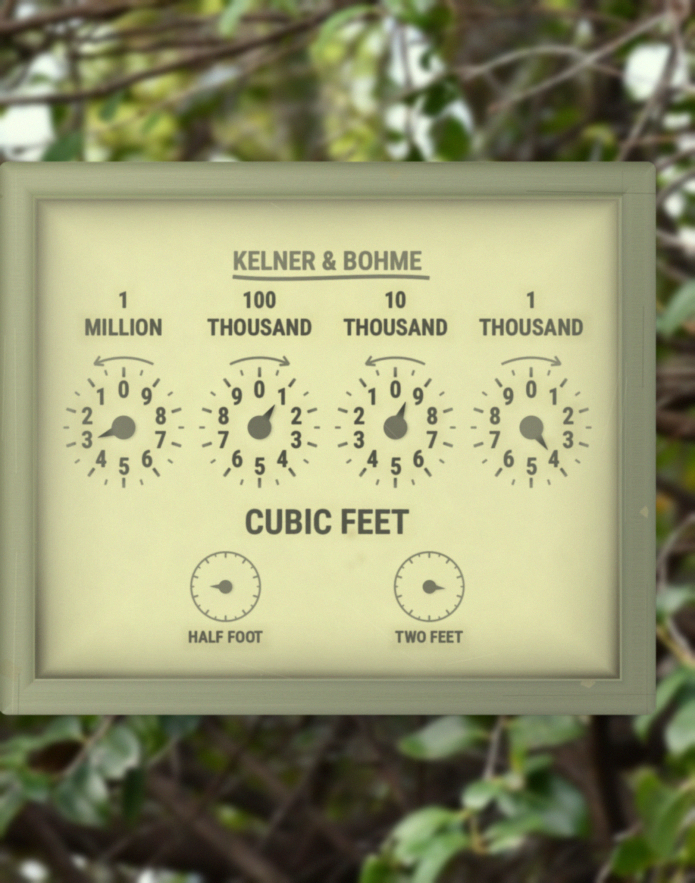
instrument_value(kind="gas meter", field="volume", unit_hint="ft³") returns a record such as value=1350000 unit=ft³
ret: value=309400 unit=ft³
